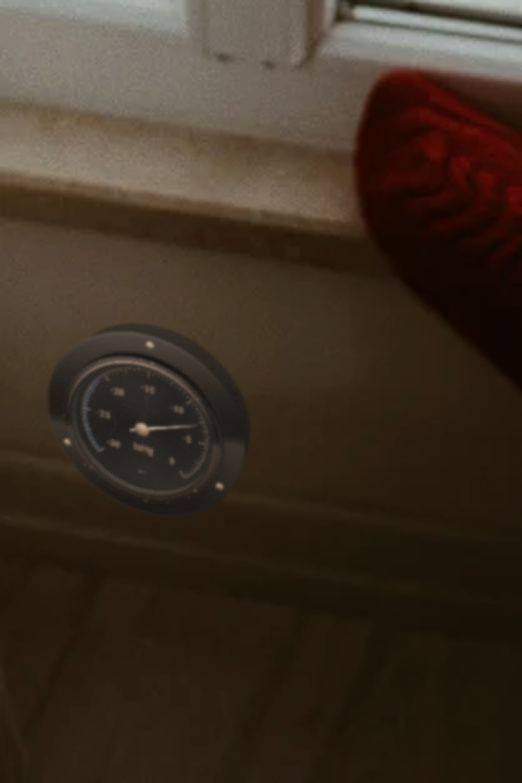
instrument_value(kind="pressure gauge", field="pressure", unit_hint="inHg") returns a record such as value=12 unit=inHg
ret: value=-7.5 unit=inHg
